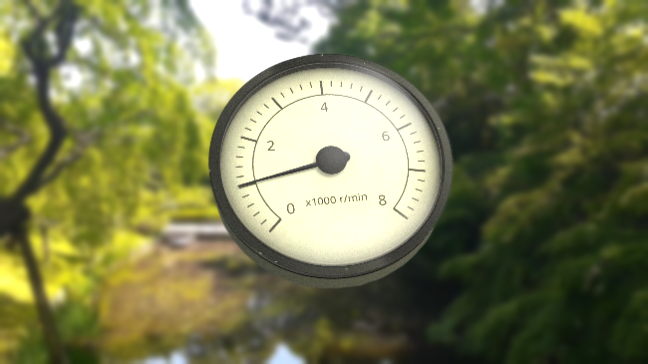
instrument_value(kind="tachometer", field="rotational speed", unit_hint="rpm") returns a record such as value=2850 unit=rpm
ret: value=1000 unit=rpm
